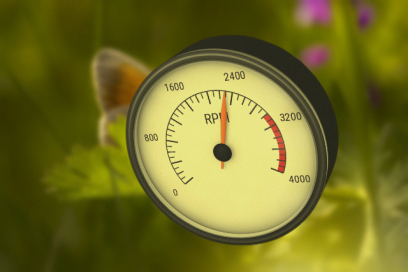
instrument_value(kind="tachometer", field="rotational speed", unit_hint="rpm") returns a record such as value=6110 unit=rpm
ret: value=2300 unit=rpm
